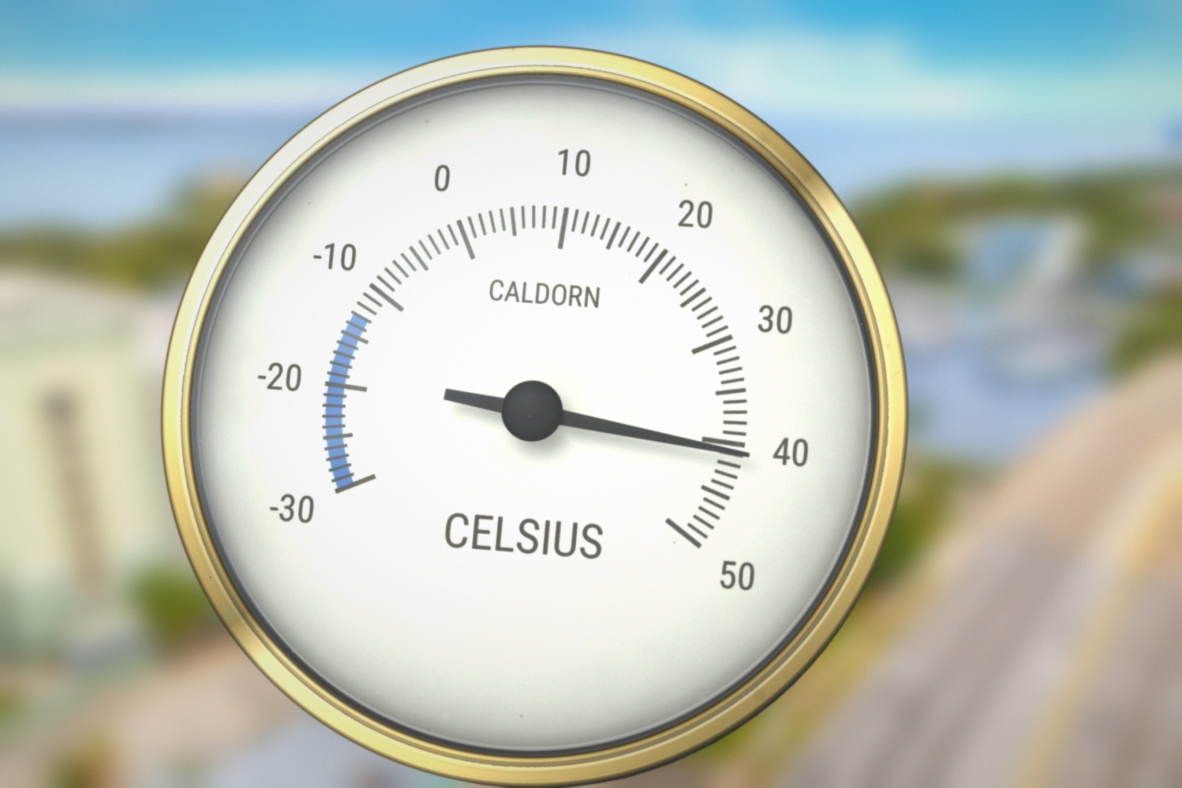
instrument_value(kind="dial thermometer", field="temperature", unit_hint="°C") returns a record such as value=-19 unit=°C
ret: value=41 unit=°C
